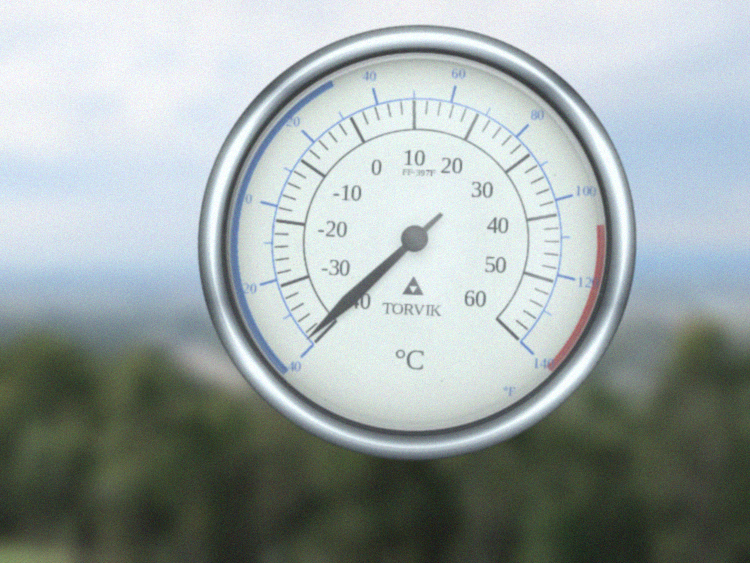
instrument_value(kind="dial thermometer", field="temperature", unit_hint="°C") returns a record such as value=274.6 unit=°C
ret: value=-39 unit=°C
